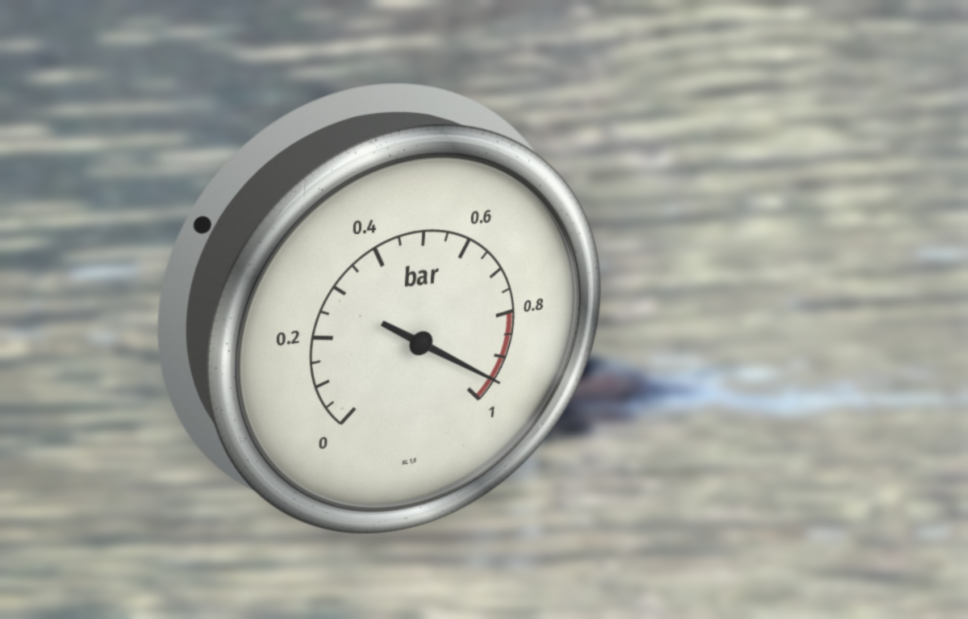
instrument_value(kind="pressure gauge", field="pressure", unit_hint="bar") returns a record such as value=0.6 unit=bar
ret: value=0.95 unit=bar
